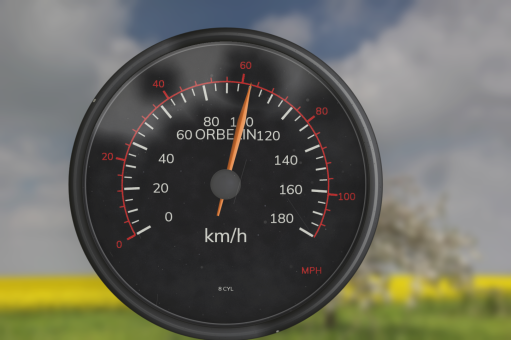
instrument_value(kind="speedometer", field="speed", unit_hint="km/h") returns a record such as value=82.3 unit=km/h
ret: value=100 unit=km/h
